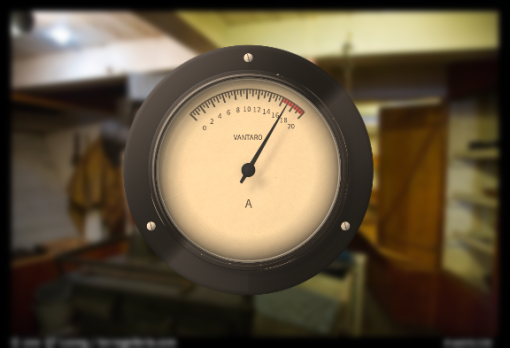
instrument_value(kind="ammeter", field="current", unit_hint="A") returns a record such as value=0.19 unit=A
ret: value=17 unit=A
